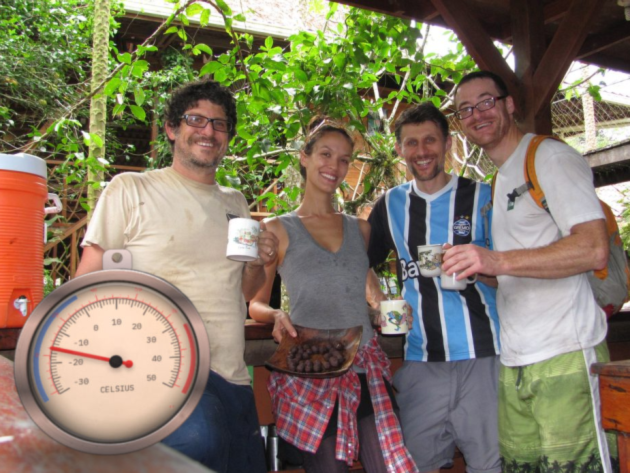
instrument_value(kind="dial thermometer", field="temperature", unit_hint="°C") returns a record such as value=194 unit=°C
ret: value=-15 unit=°C
